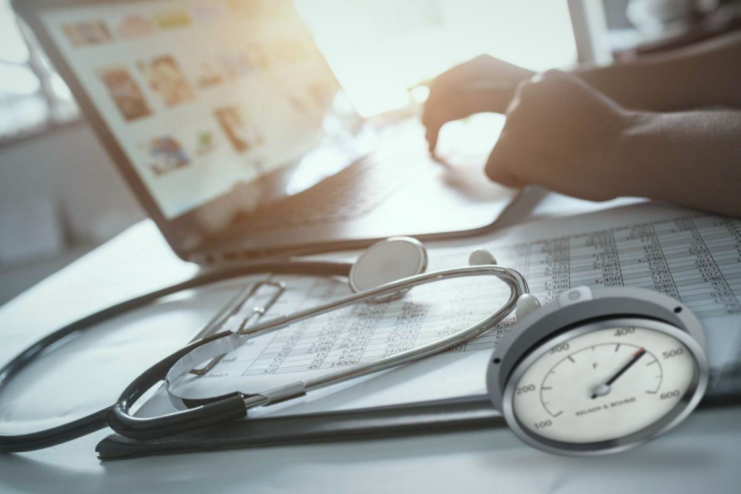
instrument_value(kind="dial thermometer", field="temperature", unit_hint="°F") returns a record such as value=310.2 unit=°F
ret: value=450 unit=°F
